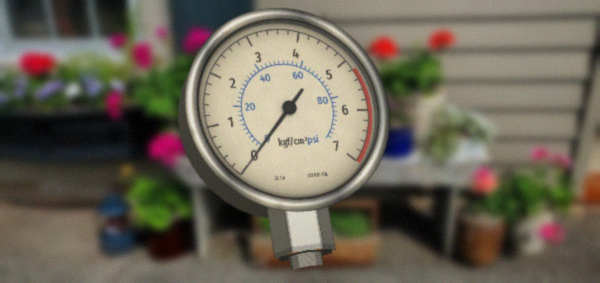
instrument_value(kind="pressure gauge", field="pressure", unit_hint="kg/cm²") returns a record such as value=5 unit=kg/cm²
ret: value=0 unit=kg/cm²
